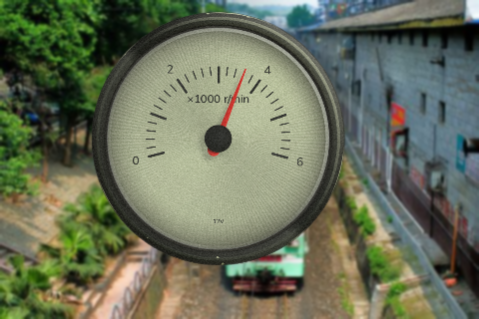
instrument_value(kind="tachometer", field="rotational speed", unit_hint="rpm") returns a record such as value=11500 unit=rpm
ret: value=3600 unit=rpm
